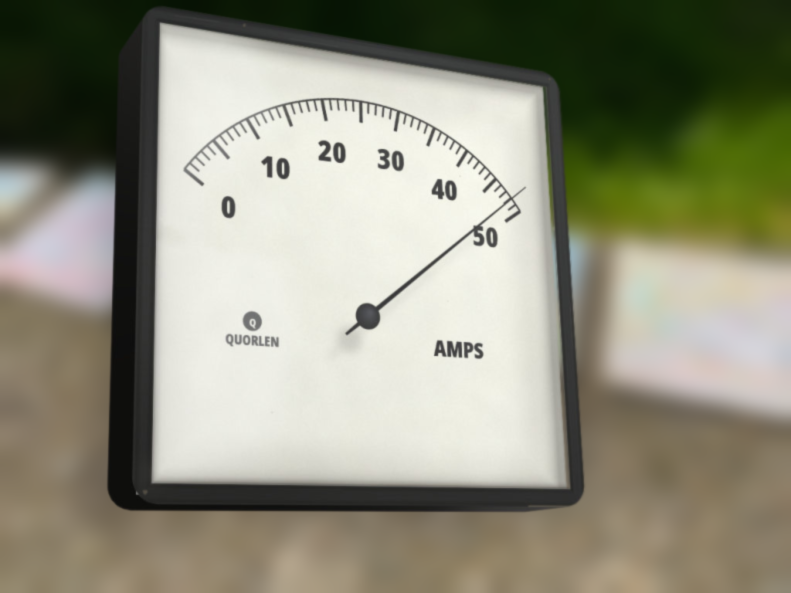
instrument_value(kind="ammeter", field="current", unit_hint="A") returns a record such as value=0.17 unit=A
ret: value=48 unit=A
